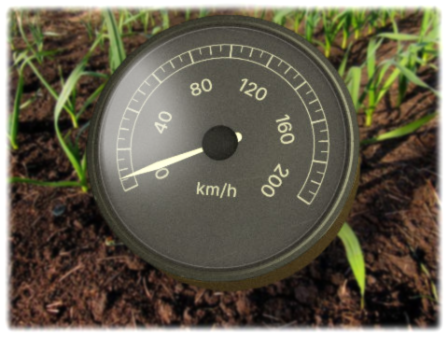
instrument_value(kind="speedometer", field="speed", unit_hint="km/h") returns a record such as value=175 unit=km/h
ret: value=5 unit=km/h
